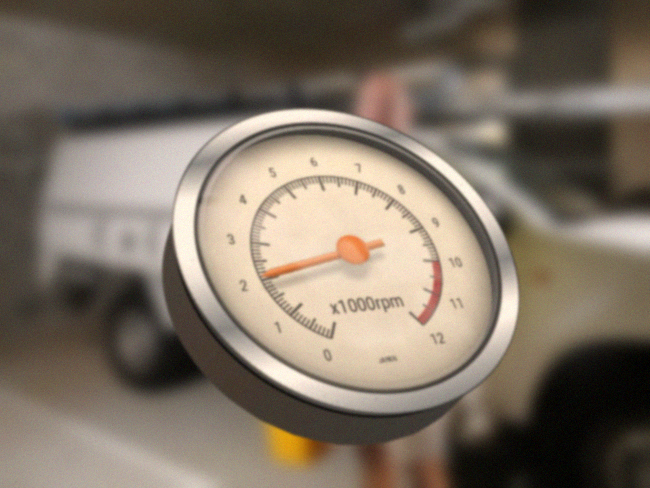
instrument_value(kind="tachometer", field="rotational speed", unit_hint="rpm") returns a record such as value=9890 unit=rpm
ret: value=2000 unit=rpm
